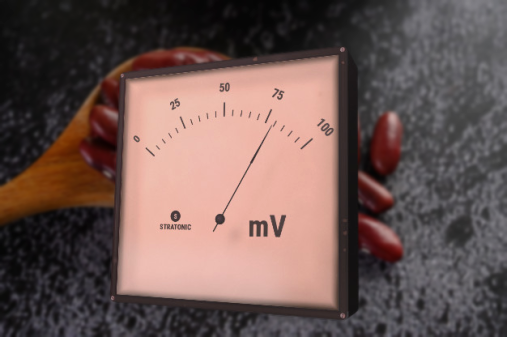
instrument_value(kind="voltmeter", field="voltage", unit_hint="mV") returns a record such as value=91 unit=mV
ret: value=80 unit=mV
